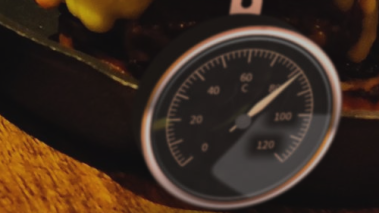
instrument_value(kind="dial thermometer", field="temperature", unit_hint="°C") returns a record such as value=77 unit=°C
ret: value=80 unit=°C
